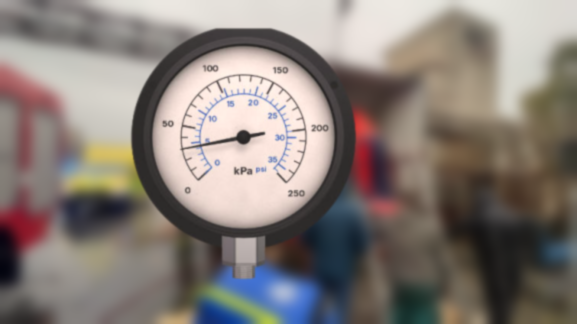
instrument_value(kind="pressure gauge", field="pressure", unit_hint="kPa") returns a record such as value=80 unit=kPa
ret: value=30 unit=kPa
